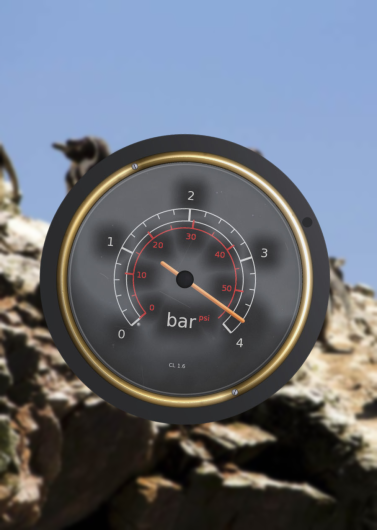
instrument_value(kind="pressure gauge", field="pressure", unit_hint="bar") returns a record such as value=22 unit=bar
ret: value=3.8 unit=bar
